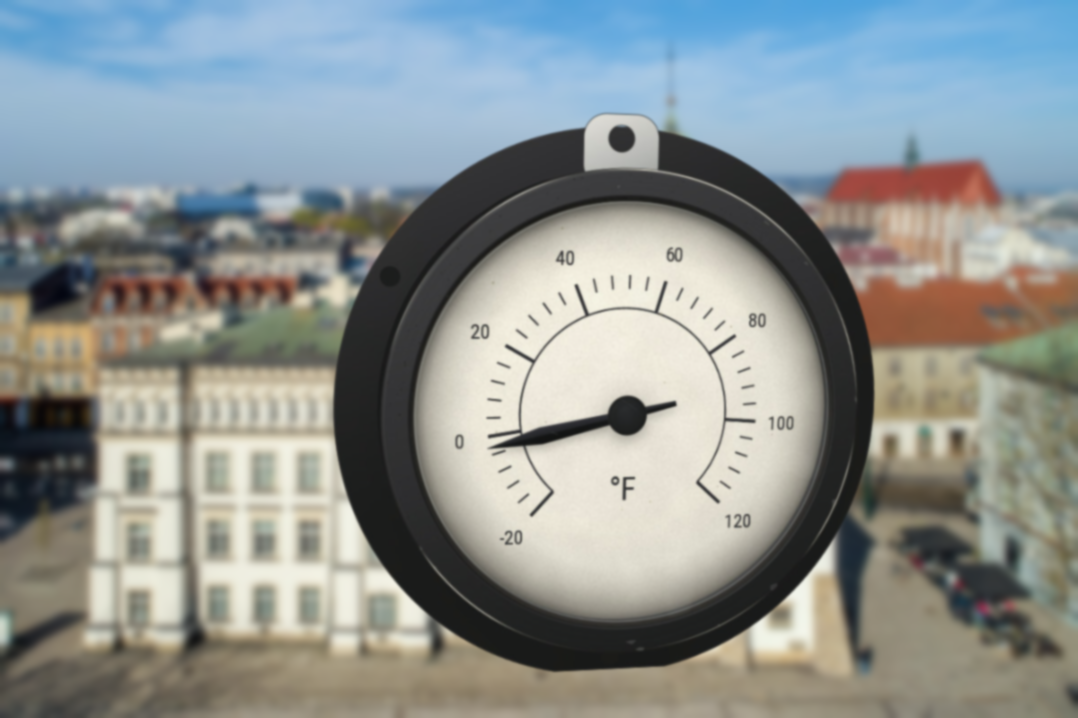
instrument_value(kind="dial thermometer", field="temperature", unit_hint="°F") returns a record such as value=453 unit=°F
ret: value=-2 unit=°F
